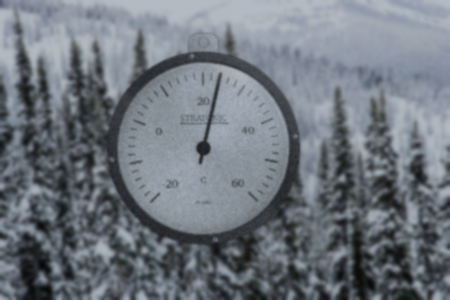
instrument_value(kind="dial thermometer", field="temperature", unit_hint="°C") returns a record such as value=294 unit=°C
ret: value=24 unit=°C
